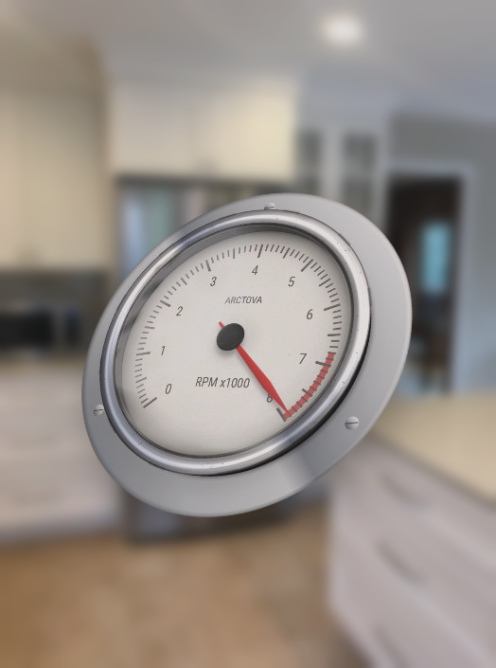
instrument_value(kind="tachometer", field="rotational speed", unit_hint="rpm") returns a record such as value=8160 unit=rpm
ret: value=7900 unit=rpm
